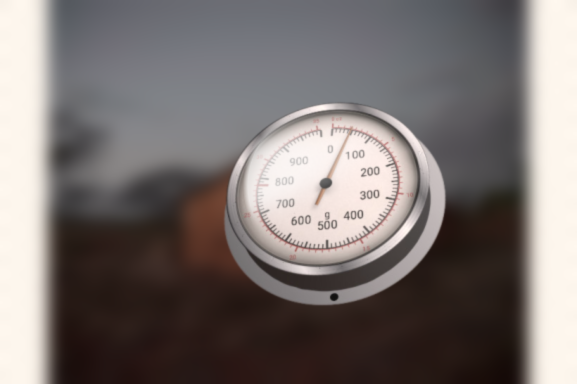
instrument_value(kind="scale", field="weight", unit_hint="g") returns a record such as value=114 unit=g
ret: value=50 unit=g
